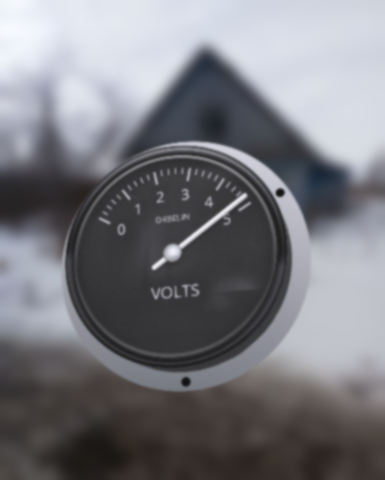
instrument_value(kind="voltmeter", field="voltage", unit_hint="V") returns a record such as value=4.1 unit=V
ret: value=4.8 unit=V
